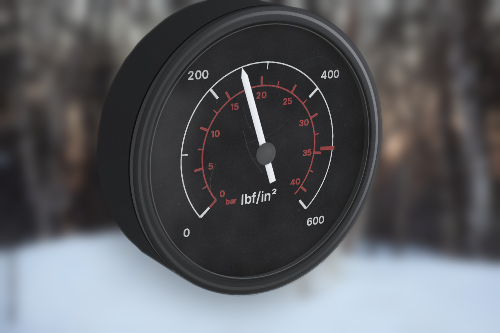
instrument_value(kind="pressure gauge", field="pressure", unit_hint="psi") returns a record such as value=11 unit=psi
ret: value=250 unit=psi
